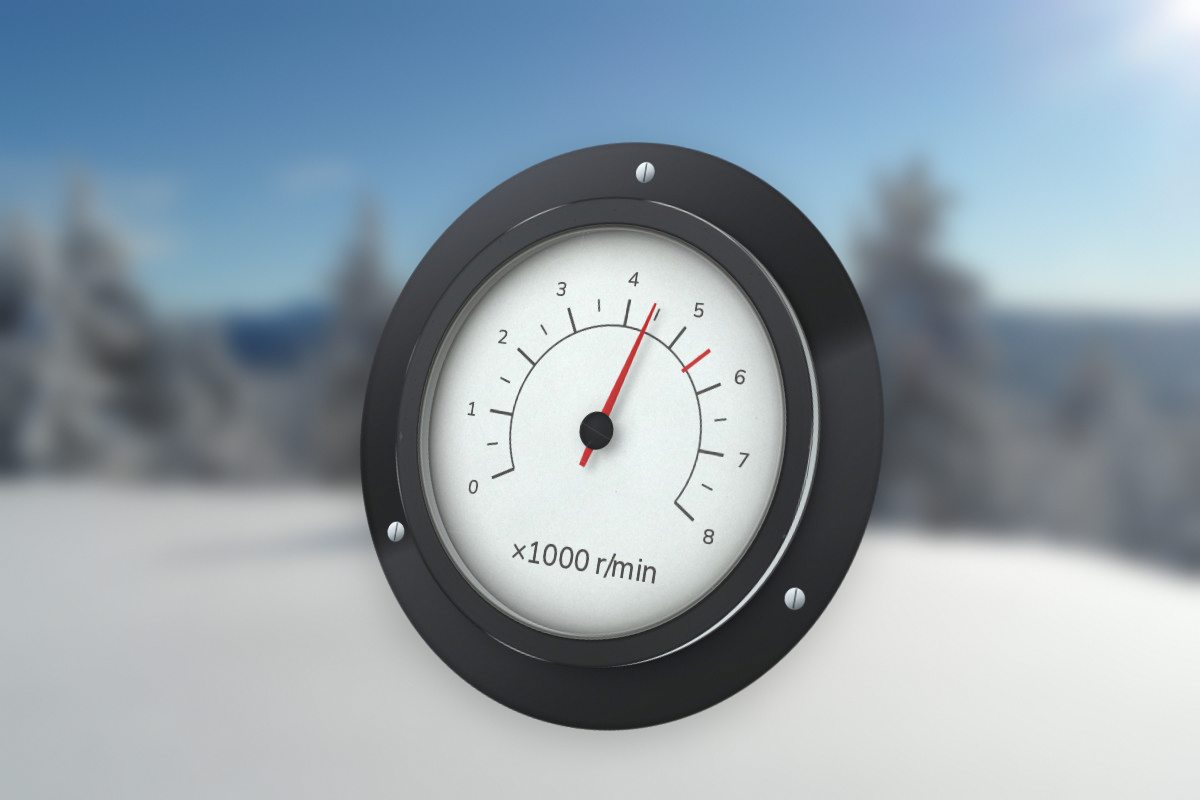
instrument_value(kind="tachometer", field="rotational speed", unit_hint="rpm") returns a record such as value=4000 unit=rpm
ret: value=4500 unit=rpm
